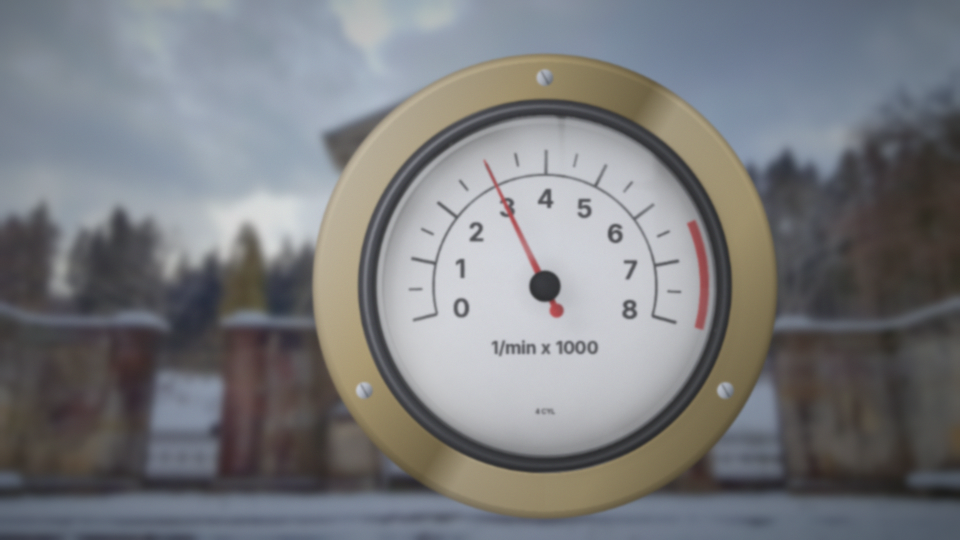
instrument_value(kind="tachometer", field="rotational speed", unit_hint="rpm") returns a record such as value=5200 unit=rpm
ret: value=3000 unit=rpm
